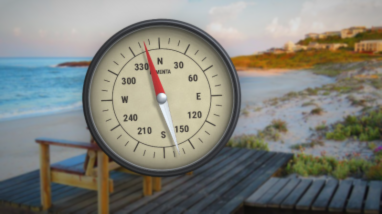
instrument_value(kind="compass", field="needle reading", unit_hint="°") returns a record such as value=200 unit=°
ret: value=345 unit=°
